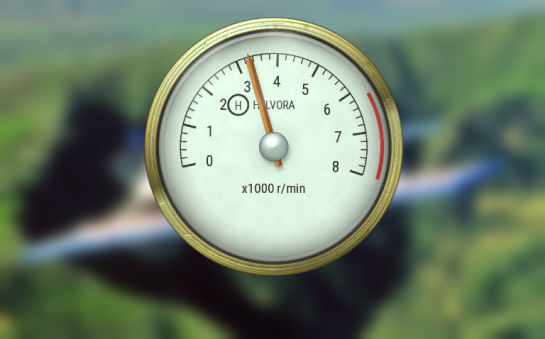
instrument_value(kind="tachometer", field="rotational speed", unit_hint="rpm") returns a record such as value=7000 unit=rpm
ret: value=3300 unit=rpm
